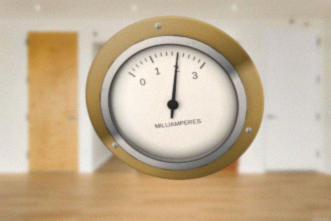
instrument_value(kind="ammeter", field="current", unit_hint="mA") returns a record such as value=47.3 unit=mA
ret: value=2 unit=mA
